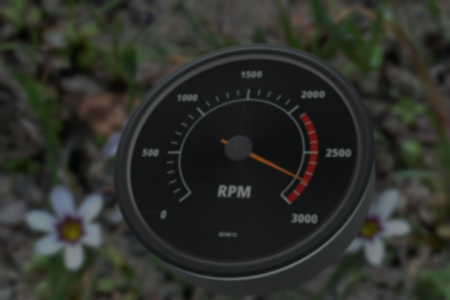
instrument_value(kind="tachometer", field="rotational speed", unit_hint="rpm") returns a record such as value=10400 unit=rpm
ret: value=2800 unit=rpm
